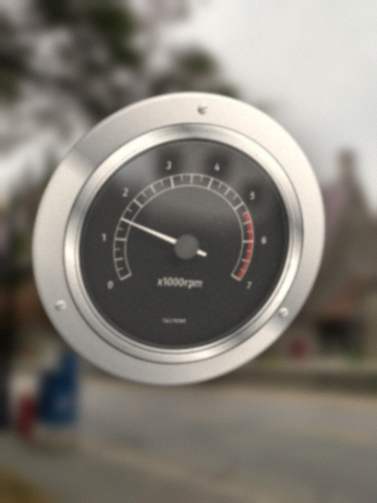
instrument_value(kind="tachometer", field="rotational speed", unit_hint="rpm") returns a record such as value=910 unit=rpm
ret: value=1500 unit=rpm
